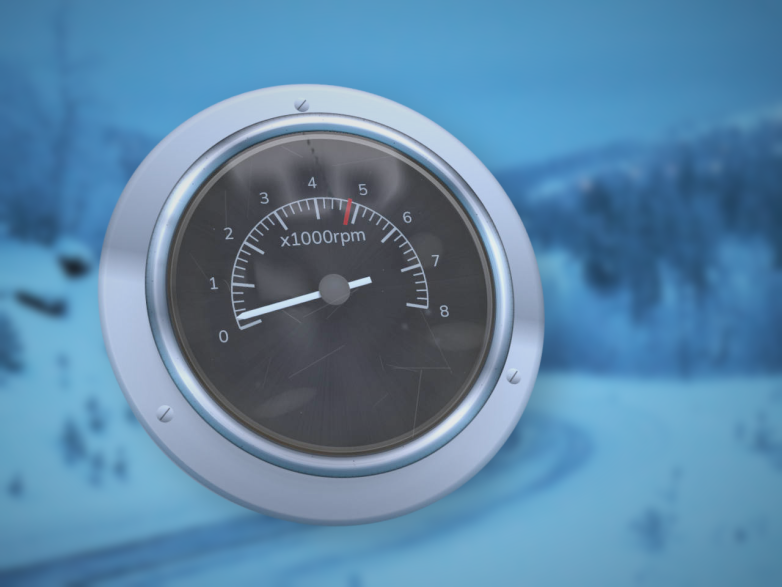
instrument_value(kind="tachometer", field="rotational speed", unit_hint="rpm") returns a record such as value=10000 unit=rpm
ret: value=200 unit=rpm
